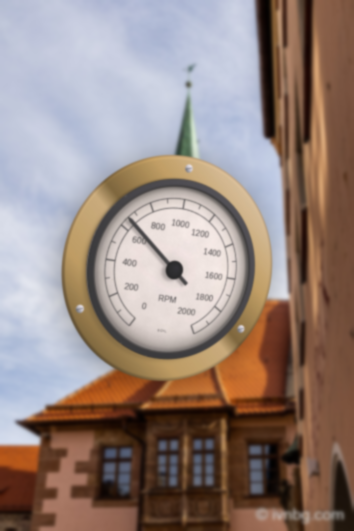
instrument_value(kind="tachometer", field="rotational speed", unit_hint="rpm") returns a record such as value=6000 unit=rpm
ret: value=650 unit=rpm
